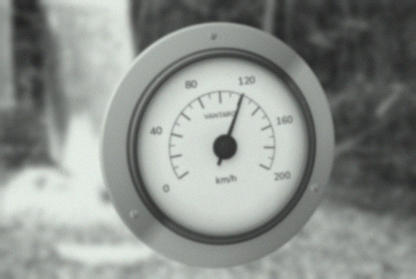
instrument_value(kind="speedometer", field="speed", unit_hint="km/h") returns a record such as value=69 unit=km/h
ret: value=120 unit=km/h
